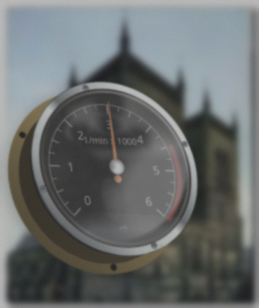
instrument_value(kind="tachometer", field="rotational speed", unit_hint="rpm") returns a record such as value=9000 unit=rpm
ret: value=3000 unit=rpm
